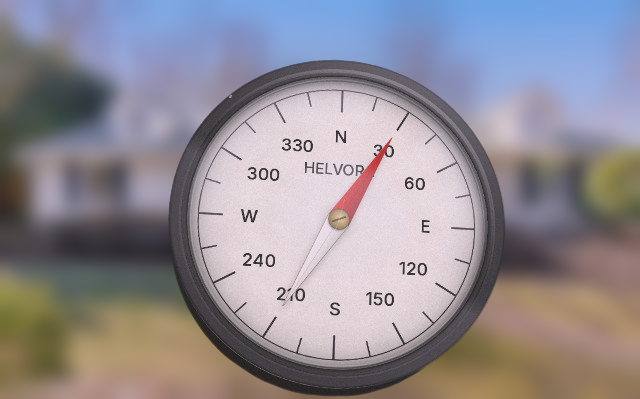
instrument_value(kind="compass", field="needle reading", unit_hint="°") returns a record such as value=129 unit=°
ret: value=30 unit=°
